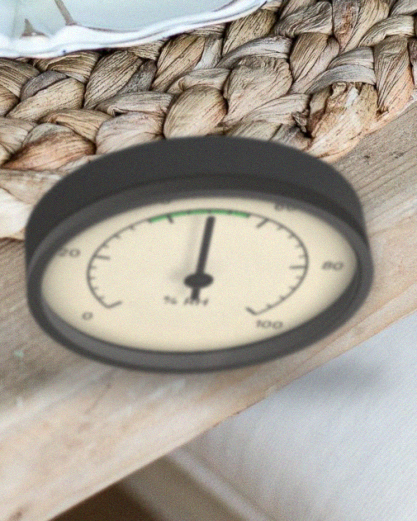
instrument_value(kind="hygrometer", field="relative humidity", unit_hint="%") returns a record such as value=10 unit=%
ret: value=48 unit=%
